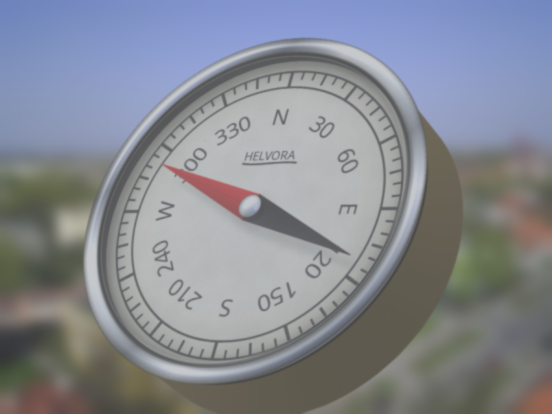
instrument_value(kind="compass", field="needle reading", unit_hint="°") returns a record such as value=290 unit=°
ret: value=292.5 unit=°
